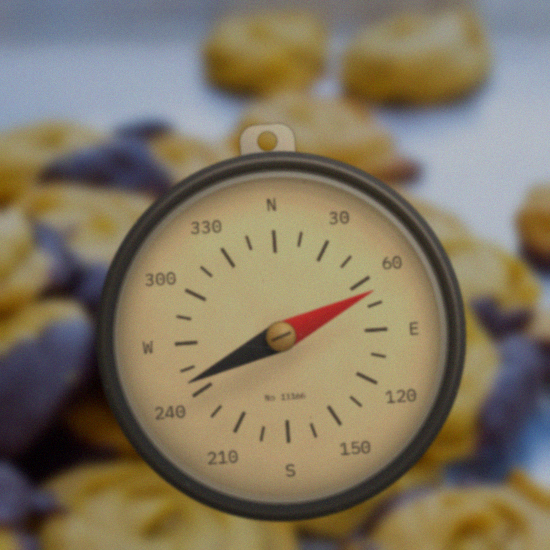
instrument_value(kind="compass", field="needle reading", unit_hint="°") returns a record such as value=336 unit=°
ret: value=67.5 unit=°
